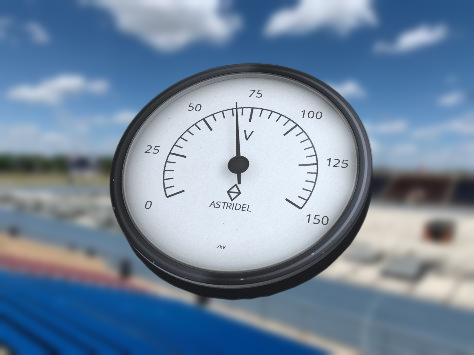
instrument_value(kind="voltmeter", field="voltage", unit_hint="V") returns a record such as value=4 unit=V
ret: value=67.5 unit=V
